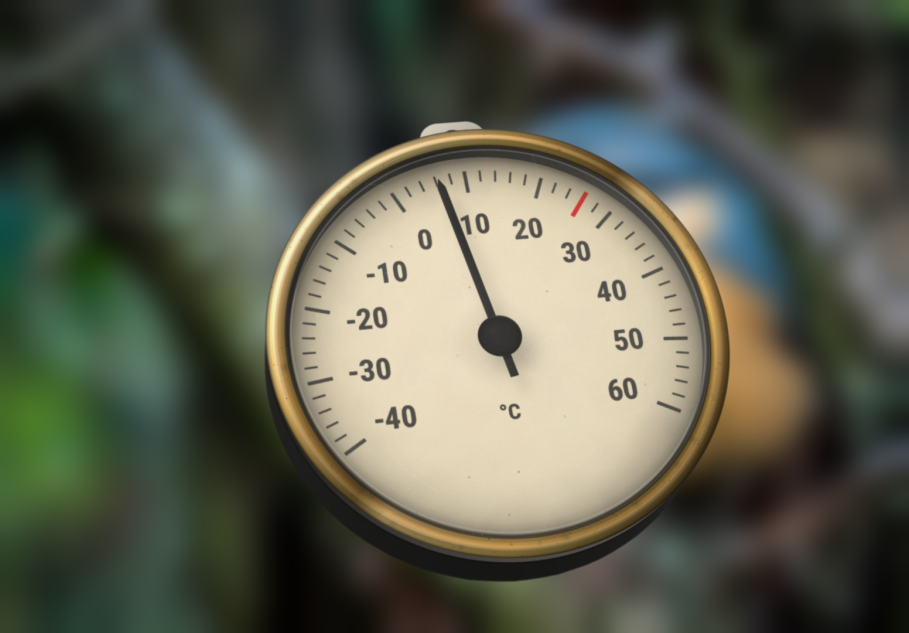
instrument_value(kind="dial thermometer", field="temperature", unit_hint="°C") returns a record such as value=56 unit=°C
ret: value=6 unit=°C
